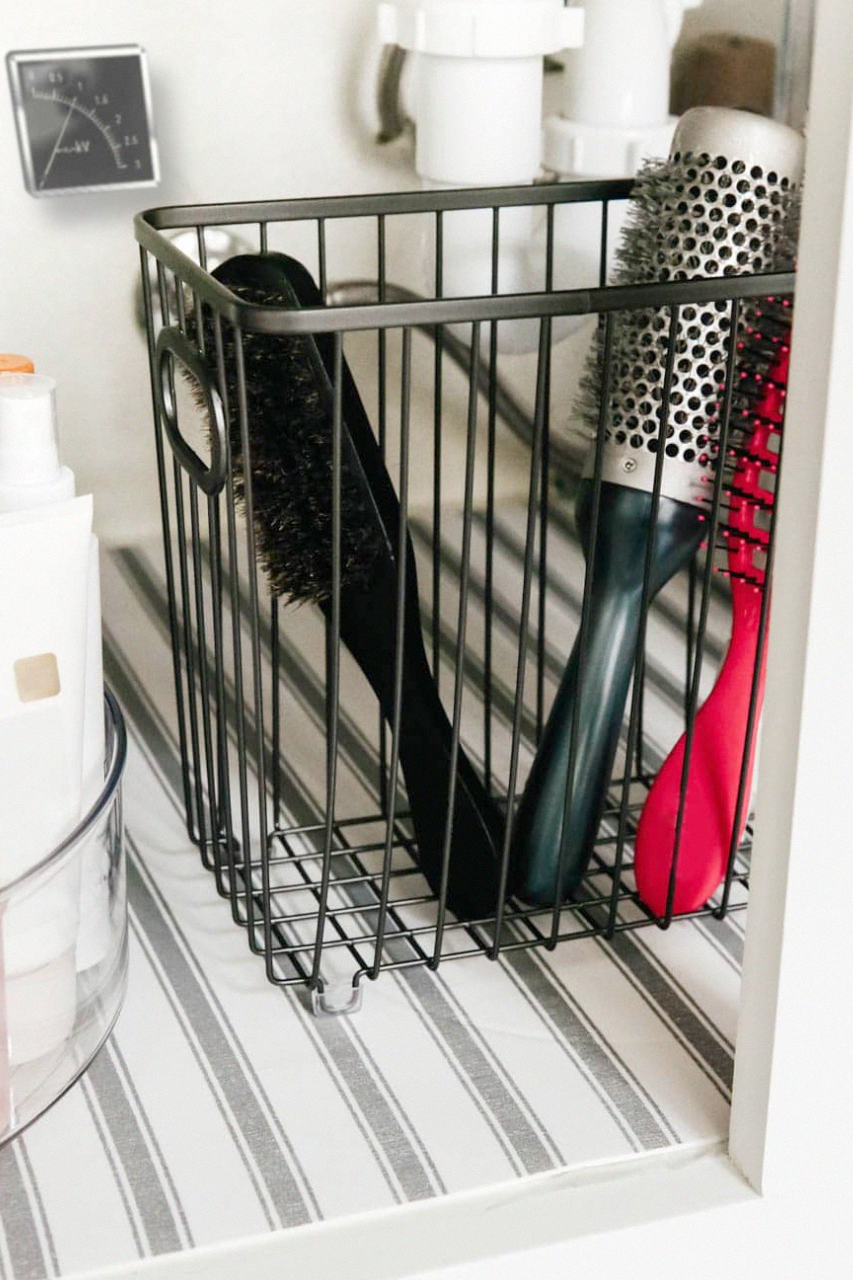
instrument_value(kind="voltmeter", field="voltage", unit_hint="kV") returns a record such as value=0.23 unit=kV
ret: value=1 unit=kV
